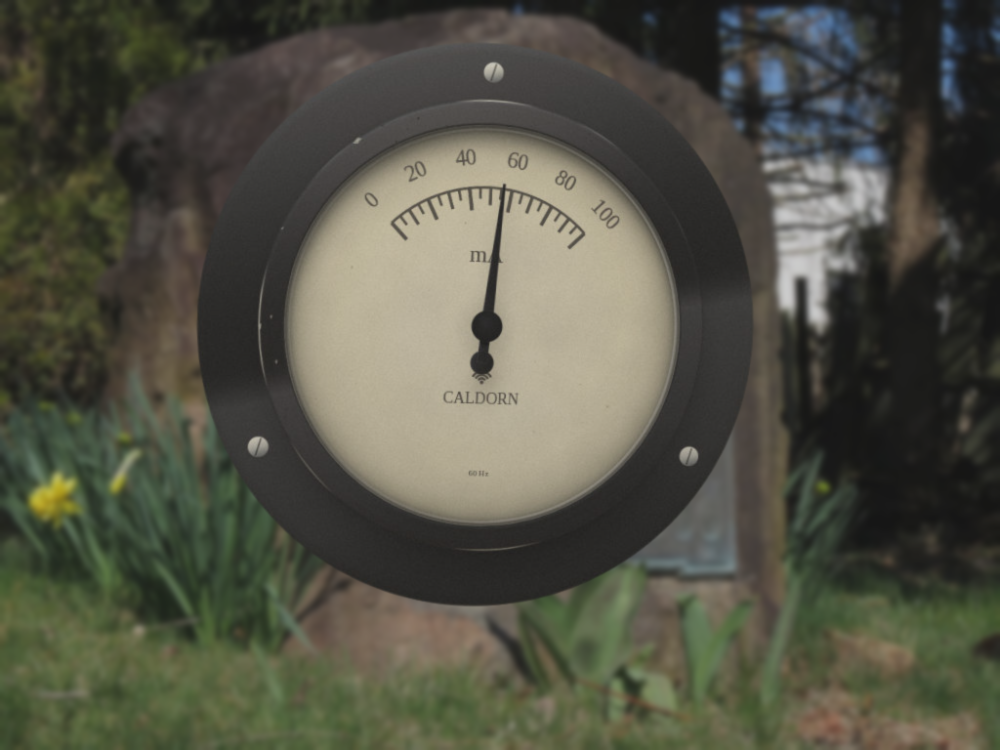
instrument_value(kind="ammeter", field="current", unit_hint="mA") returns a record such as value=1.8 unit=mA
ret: value=55 unit=mA
